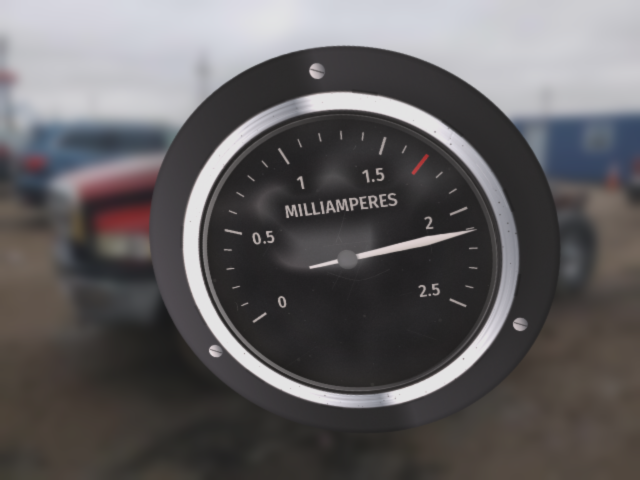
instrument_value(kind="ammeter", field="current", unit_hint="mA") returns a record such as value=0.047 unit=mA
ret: value=2.1 unit=mA
